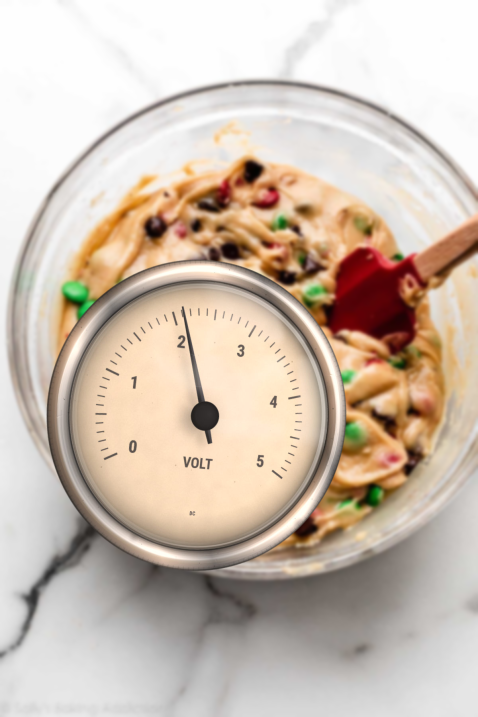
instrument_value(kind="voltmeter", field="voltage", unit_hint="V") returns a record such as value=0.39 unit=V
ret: value=2.1 unit=V
